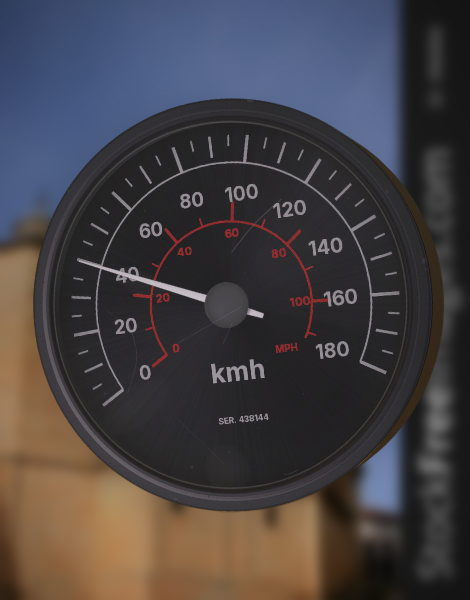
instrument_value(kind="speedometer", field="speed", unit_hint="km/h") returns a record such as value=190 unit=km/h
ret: value=40 unit=km/h
